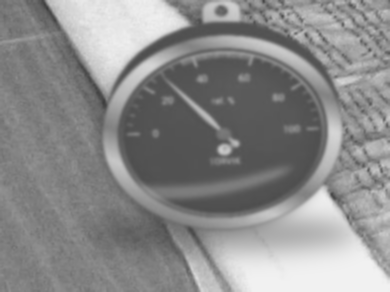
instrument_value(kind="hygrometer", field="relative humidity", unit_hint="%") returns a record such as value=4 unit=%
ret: value=28 unit=%
